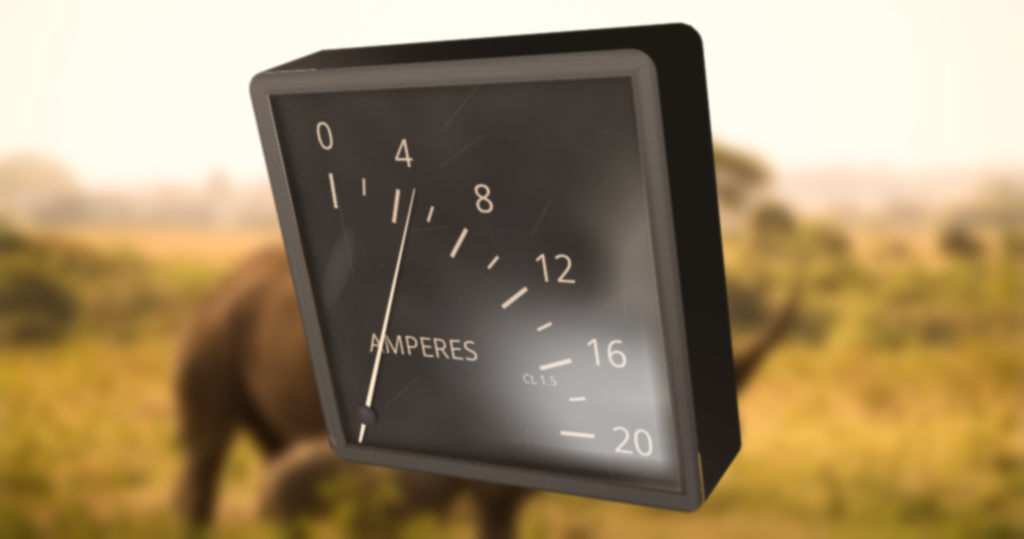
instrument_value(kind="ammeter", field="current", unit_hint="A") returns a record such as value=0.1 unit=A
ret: value=5 unit=A
